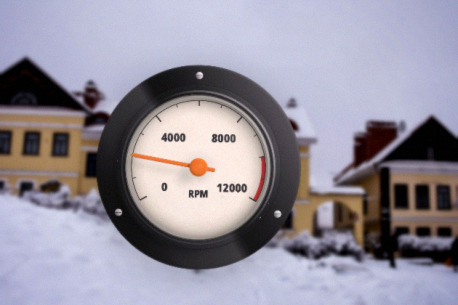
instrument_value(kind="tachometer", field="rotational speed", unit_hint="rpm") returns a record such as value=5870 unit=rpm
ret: value=2000 unit=rpm
